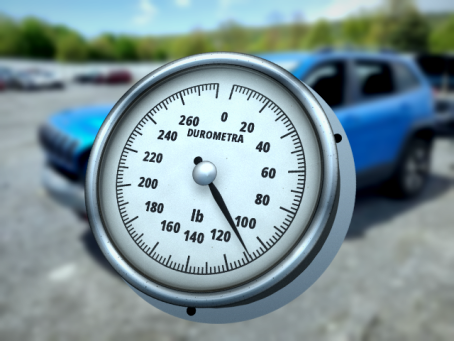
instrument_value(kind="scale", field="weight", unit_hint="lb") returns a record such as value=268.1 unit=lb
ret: value=108 unit=lb
